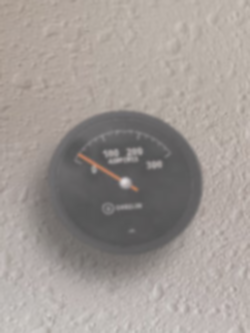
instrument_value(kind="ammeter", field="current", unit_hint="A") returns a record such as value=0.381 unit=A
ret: value=20 unit=A
